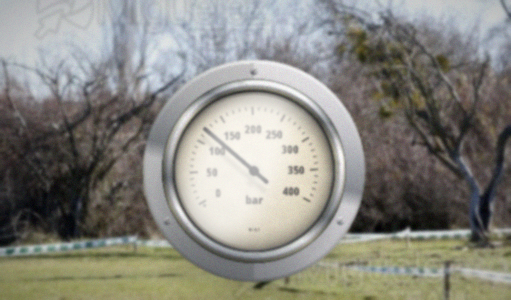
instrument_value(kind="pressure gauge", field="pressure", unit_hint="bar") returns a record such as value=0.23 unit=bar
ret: value=120 unit=bar
